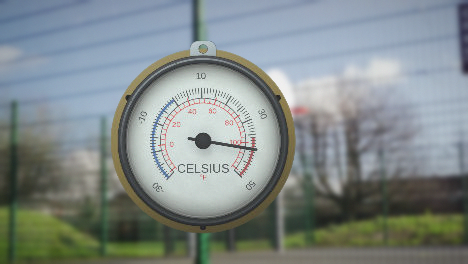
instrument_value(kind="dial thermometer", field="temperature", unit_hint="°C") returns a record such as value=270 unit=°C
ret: value=40 unit=°C
